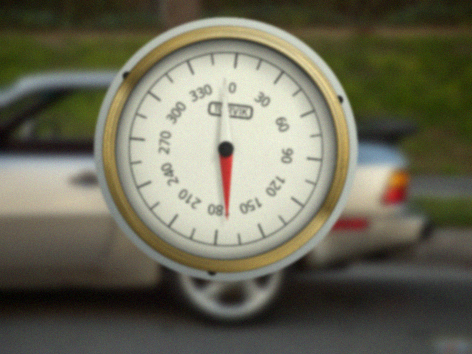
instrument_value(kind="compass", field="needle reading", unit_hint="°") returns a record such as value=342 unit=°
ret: value=172.5 unit=°
